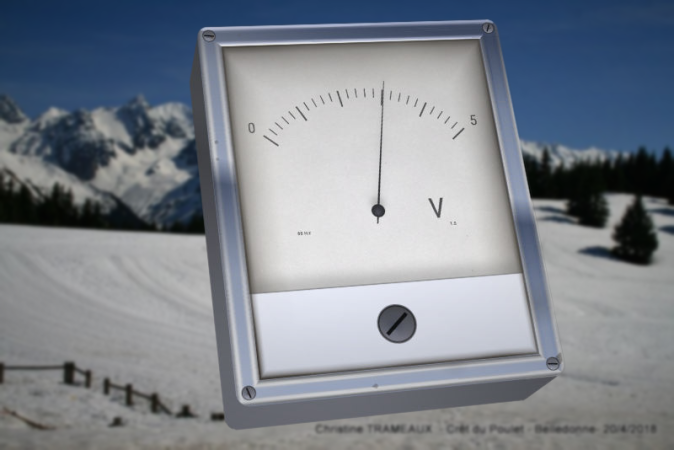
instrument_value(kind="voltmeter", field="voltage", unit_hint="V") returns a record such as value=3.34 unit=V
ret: value=3 unit=V
